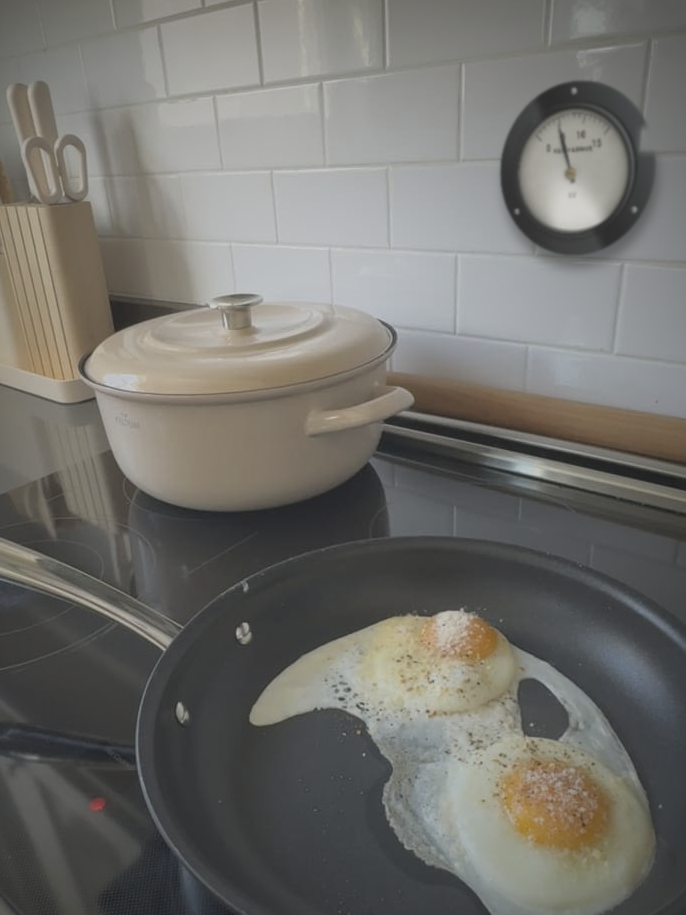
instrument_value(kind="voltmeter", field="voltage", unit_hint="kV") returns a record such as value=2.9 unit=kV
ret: value=5 unit=kV
